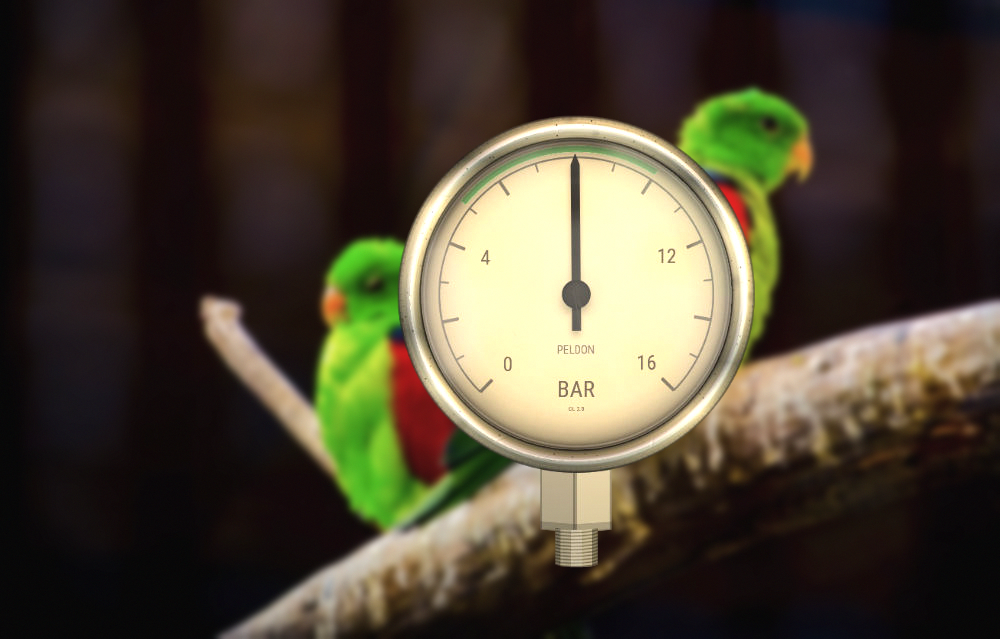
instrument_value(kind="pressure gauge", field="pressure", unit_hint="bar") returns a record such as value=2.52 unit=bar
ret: value=8 unit=bar
